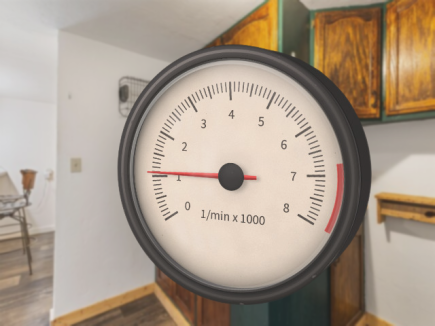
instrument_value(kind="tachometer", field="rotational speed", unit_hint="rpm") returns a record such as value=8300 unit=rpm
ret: value=1100 unit=rpm
